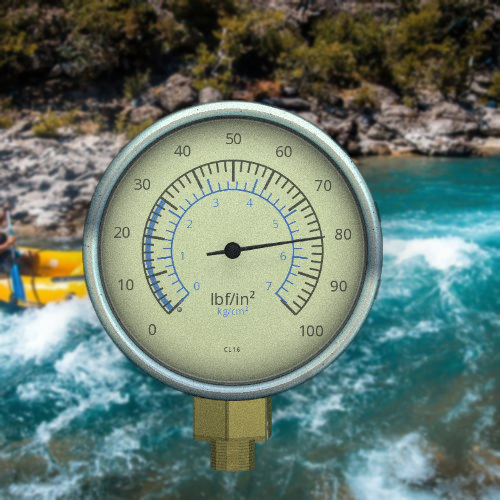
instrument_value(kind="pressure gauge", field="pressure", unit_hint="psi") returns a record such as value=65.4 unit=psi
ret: value=80 unit=psi
